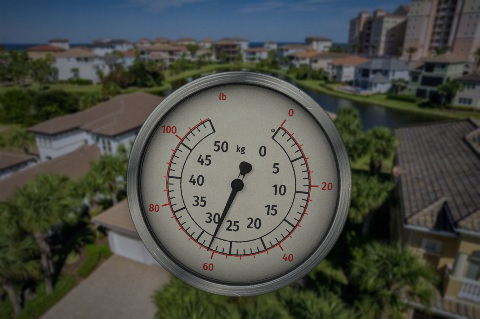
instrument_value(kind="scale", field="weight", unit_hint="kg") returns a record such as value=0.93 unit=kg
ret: value=28 unit=kg
